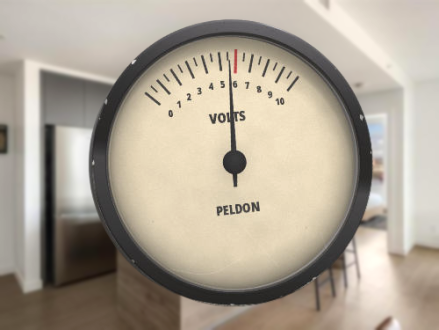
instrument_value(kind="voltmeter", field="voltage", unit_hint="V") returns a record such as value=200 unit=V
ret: value=5.5 unit=V
